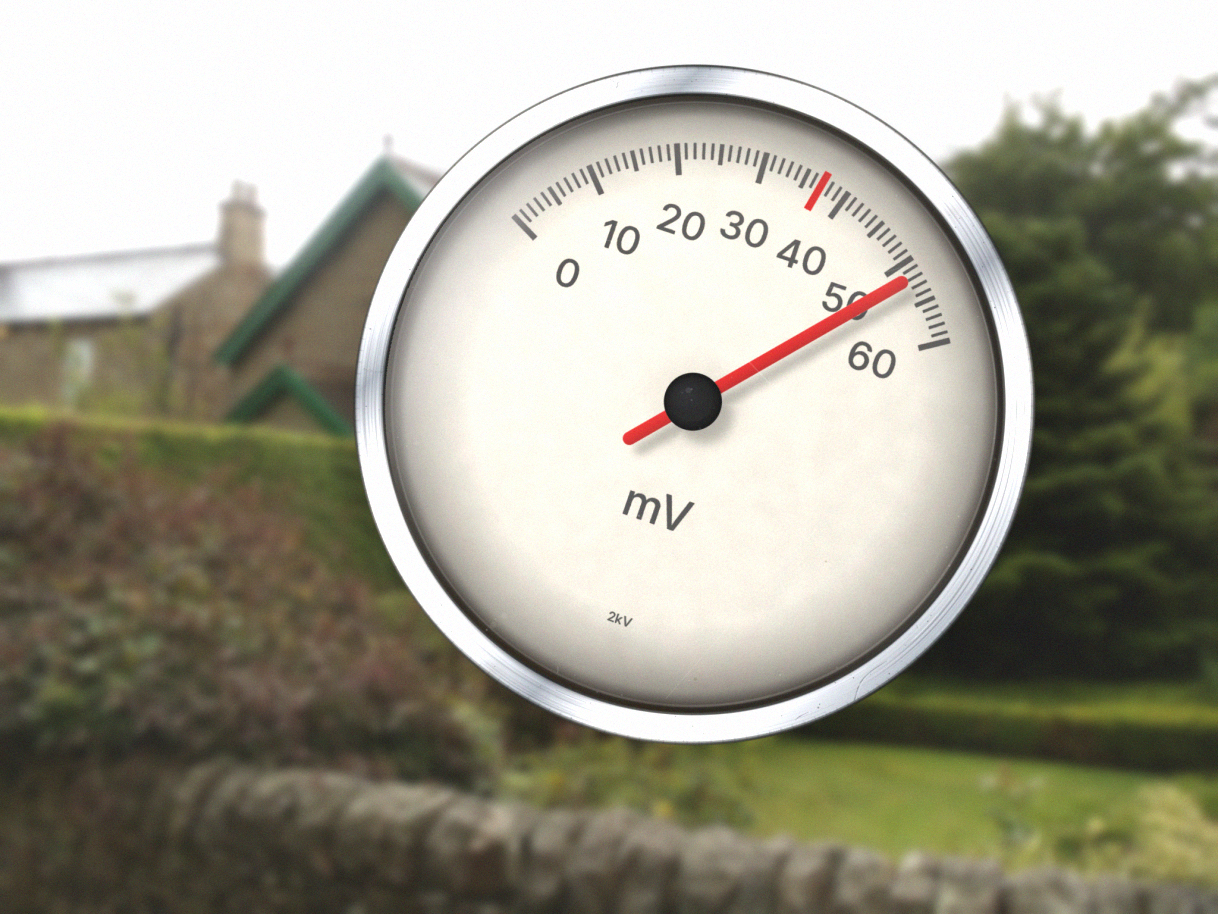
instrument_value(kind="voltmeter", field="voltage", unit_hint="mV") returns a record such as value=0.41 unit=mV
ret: value=52 unit=mV
